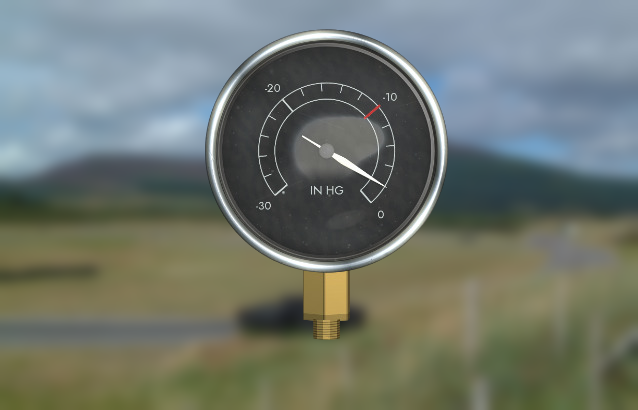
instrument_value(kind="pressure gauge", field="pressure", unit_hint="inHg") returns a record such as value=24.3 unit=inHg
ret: value=-2 unit=inHg
